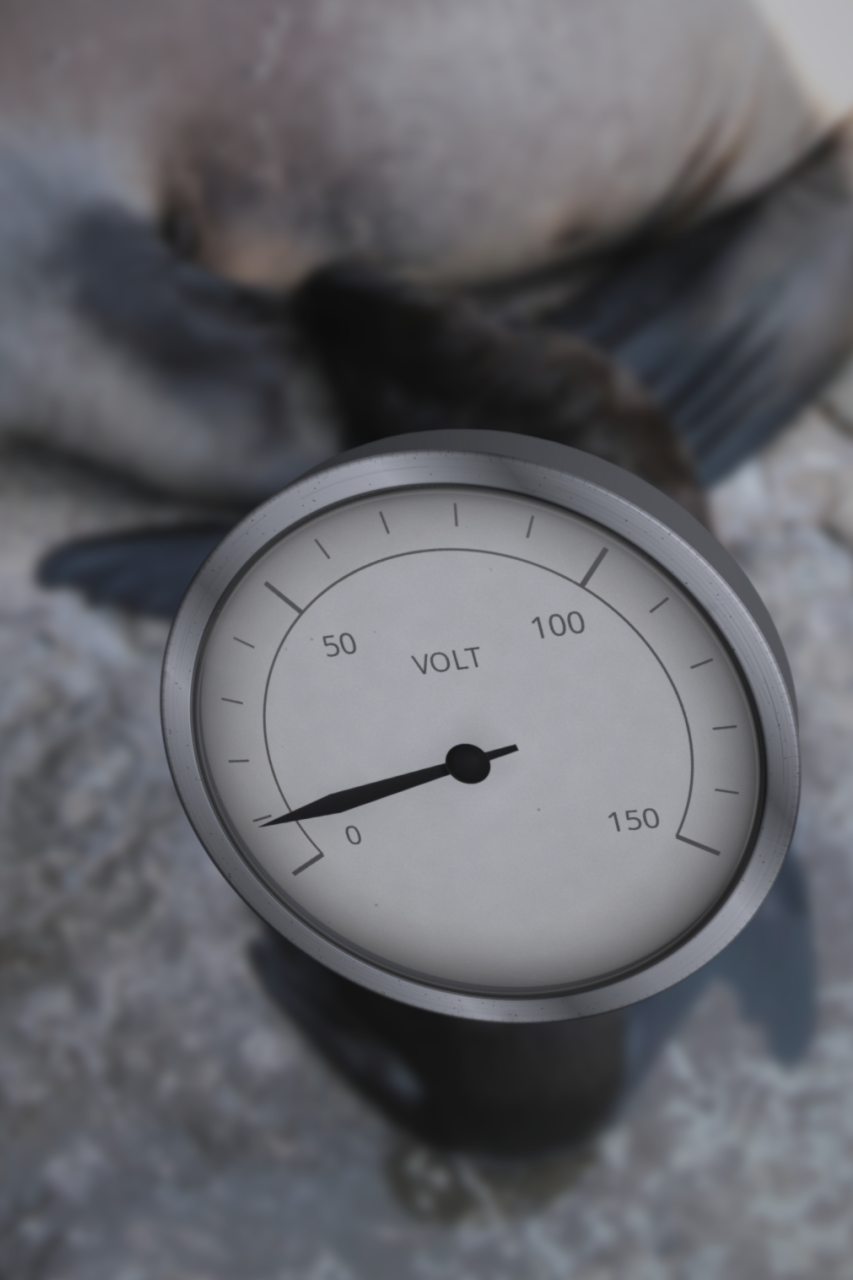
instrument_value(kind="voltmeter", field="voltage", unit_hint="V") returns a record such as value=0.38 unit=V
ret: value=10 unit=V
